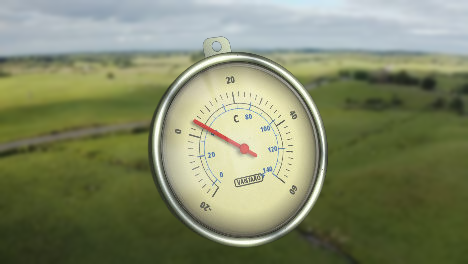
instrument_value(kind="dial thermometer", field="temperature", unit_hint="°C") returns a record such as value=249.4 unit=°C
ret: value=4 unit=°C
